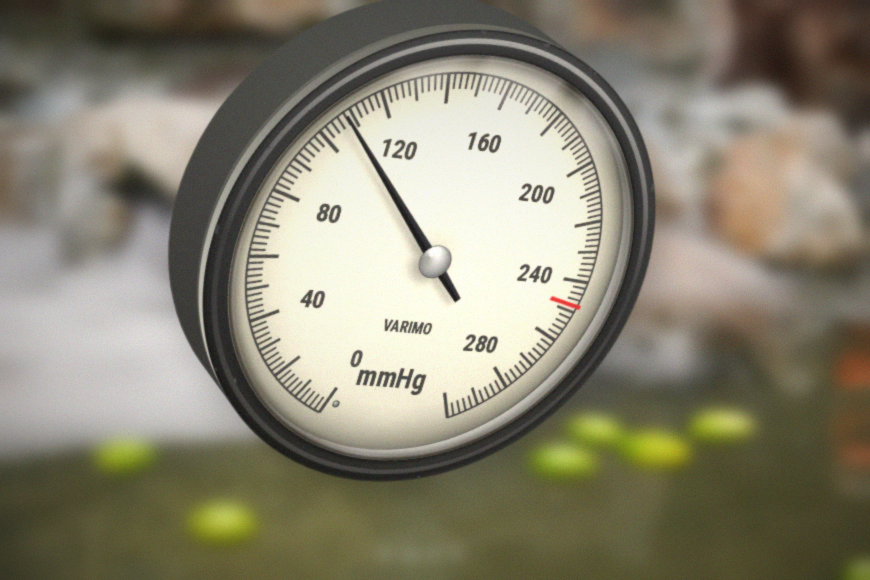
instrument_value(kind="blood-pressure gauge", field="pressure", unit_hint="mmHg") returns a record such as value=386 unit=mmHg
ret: value=108 unit=mmHg
